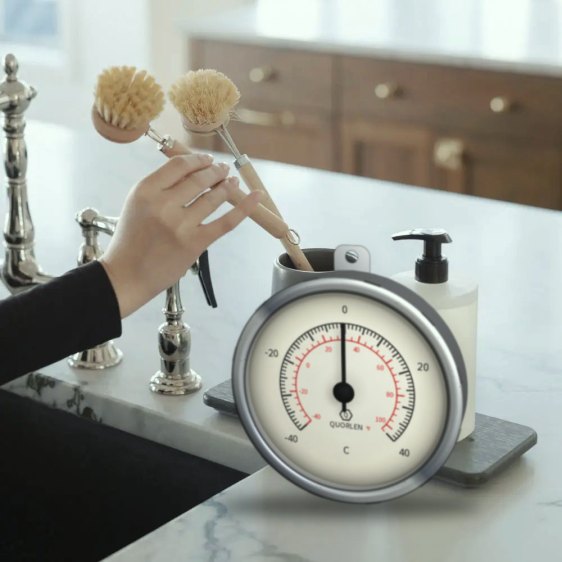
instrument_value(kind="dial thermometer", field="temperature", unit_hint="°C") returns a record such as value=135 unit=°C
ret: value=0 unit=°C
